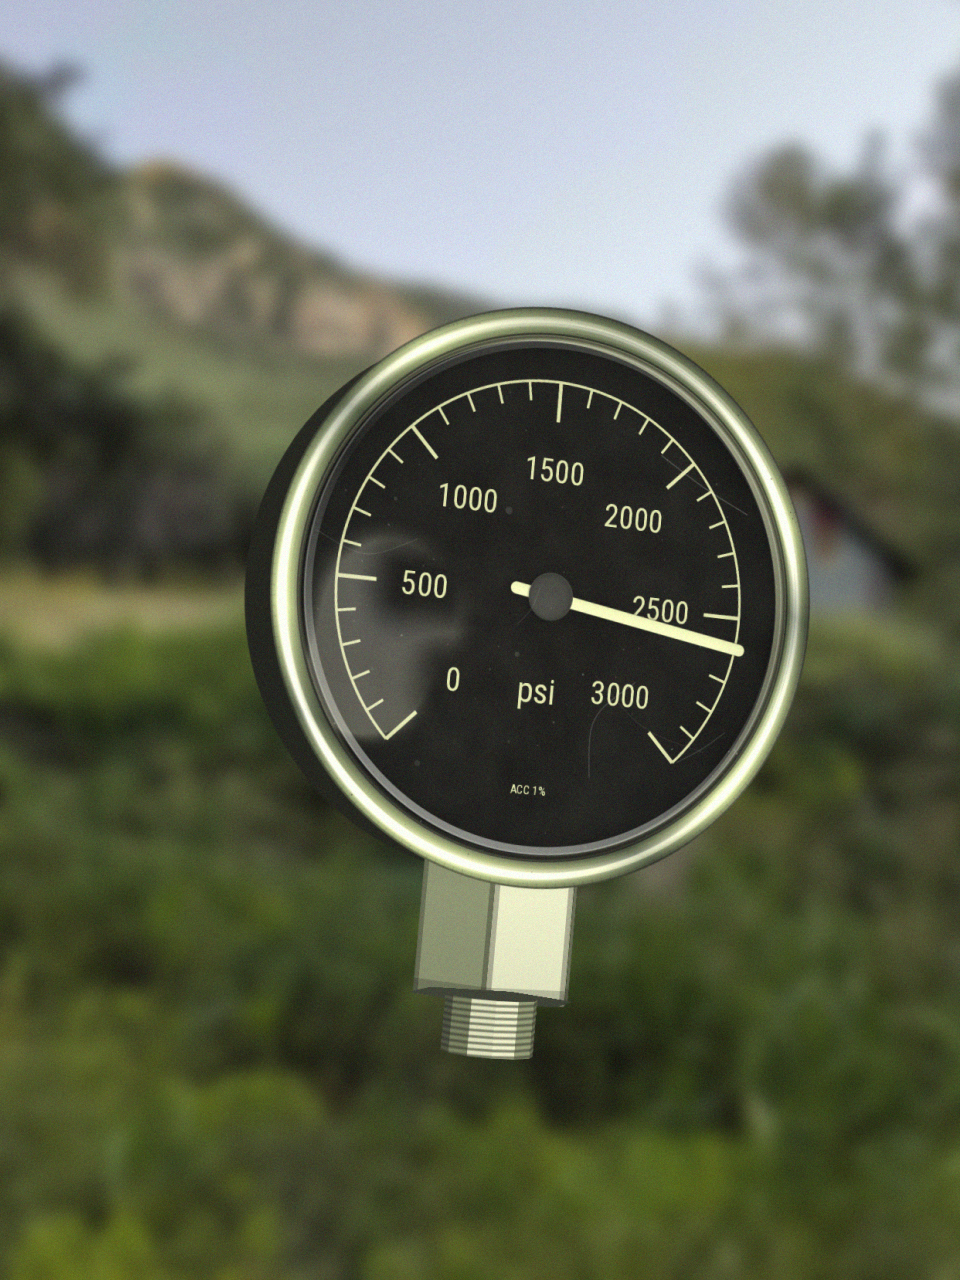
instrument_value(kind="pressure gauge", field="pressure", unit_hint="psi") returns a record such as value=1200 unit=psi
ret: value=2600 unit=psi
